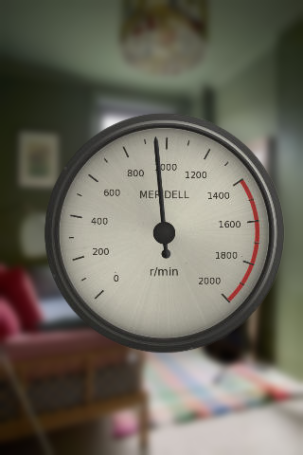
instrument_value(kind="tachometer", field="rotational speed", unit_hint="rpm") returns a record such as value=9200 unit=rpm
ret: value=950 unit=rpm
